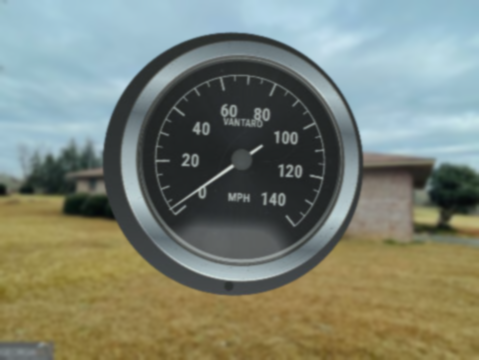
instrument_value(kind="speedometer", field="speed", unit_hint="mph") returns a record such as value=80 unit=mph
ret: value=2.5 unit=mph
